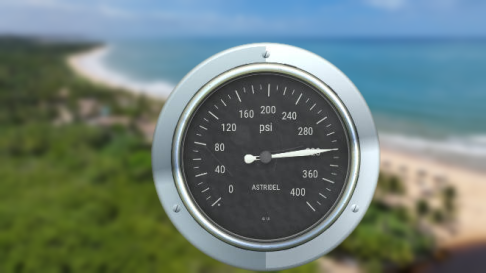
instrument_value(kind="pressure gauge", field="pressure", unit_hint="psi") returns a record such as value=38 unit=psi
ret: value=320 unit=psi
